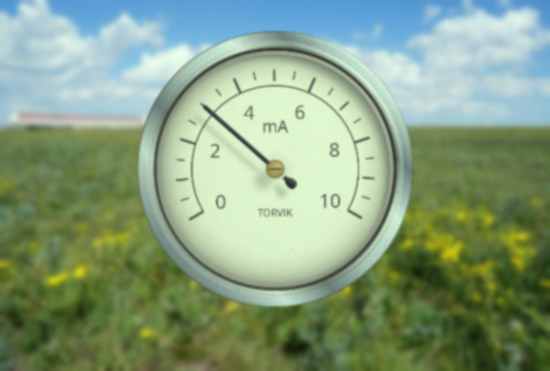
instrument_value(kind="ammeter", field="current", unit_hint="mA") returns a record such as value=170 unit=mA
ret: value=3 unit=mA
